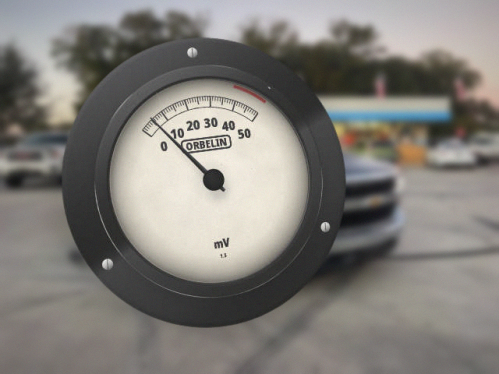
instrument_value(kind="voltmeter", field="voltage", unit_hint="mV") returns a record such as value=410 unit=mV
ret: value=5 unit=mV
